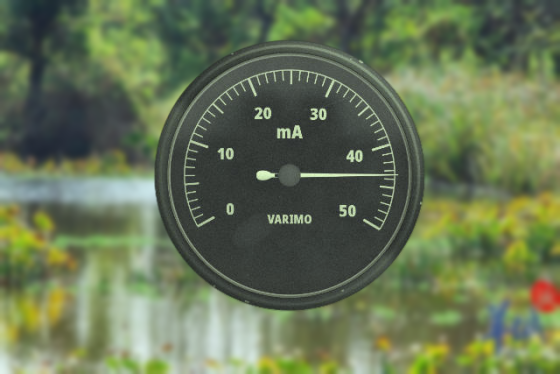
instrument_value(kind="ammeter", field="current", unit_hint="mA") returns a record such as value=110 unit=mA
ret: value=43.5 unit=mA
